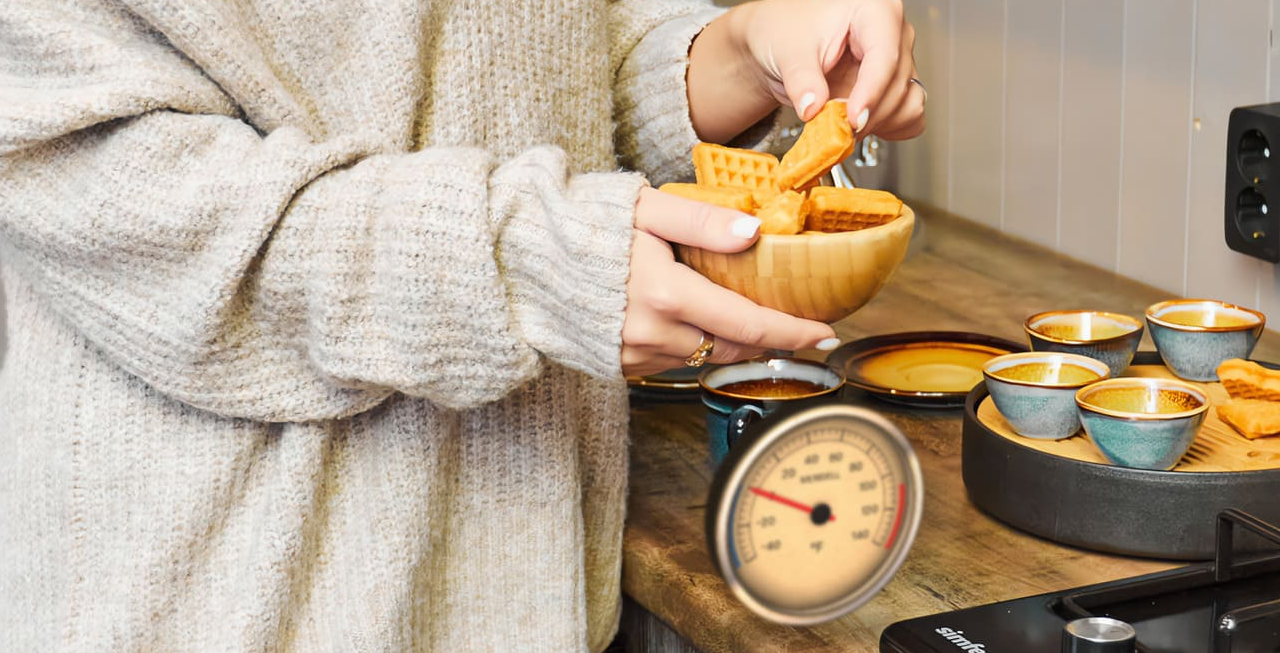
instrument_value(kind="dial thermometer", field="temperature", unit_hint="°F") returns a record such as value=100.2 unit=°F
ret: value=0 unit=°F
